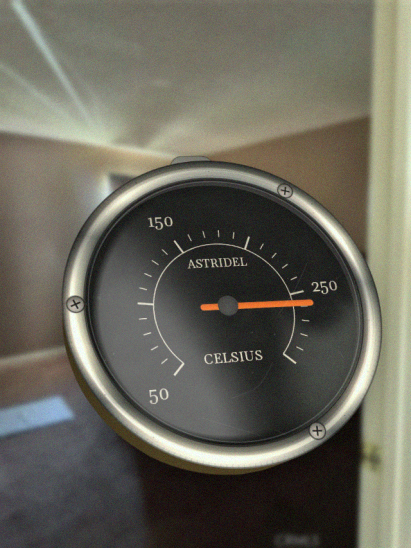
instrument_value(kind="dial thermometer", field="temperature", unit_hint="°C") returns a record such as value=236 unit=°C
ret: value=260 unit=°C
